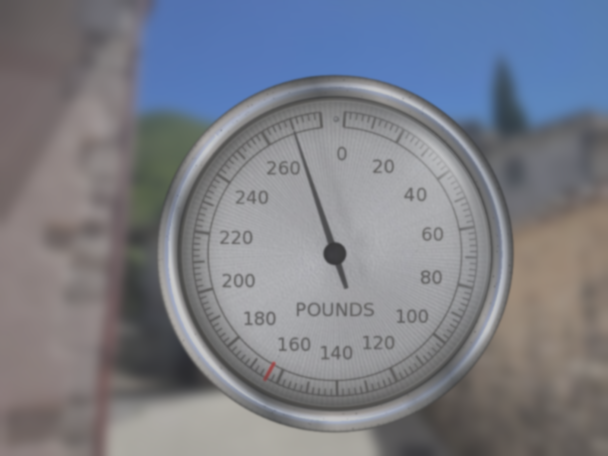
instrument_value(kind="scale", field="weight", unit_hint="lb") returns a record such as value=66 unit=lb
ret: value=270 unit=lb
